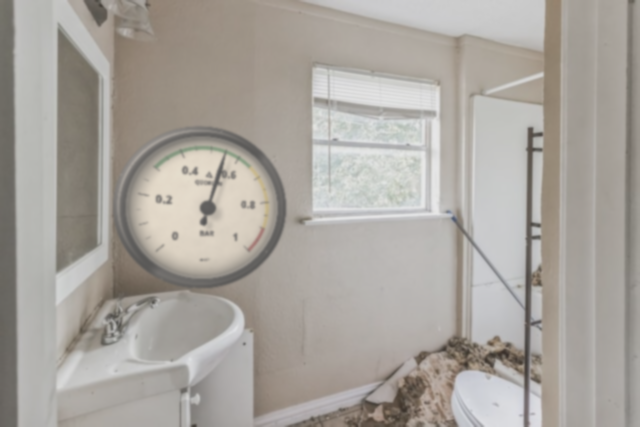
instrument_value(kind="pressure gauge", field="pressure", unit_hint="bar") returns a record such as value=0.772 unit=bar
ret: value=0.55 unit=bar
